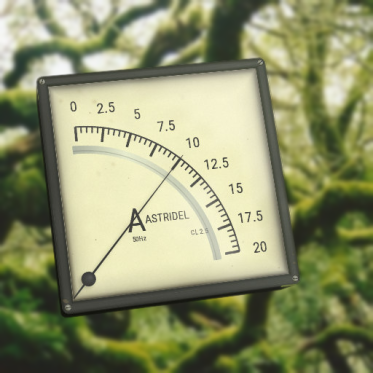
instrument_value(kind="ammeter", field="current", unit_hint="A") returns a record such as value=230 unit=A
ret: value=10 unit=A
